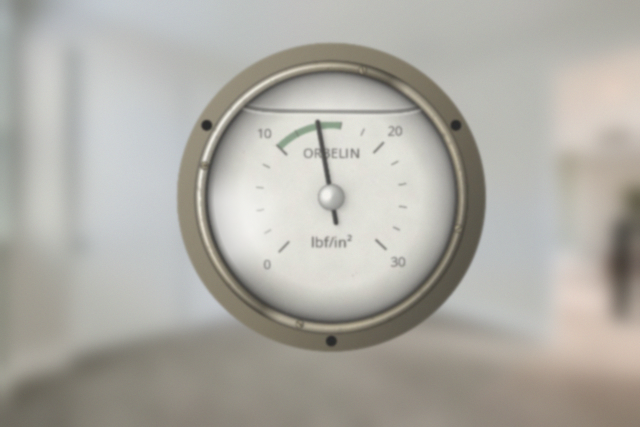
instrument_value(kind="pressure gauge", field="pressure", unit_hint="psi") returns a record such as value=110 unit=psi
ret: value=14 unit=psi
